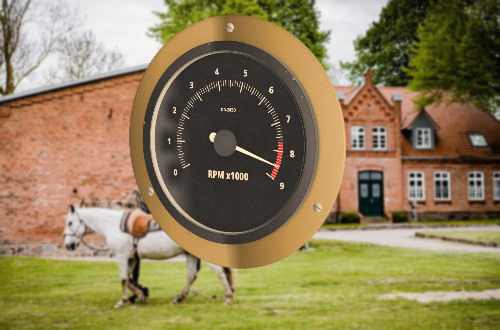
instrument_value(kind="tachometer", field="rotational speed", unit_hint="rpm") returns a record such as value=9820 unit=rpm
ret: value=8500 unit=rpm
